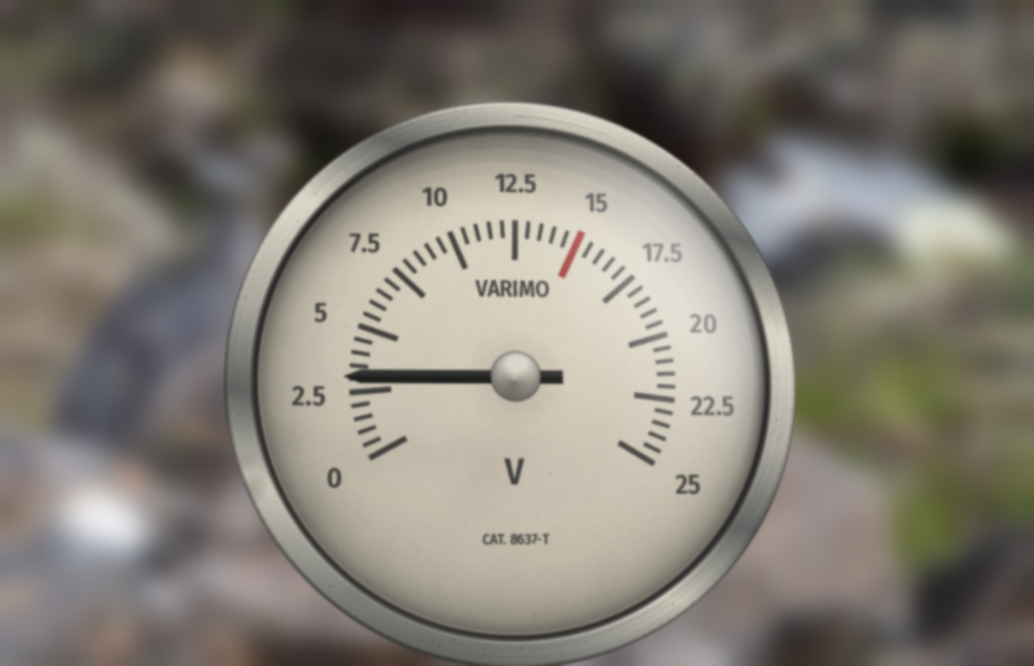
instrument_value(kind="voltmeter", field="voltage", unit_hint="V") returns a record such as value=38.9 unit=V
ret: value=3 unit=V
